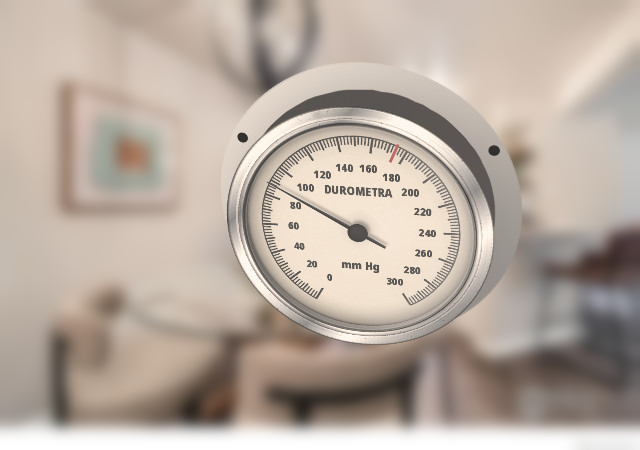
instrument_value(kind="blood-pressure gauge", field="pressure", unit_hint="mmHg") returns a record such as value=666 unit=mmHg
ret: value=90 unit=mmHg
